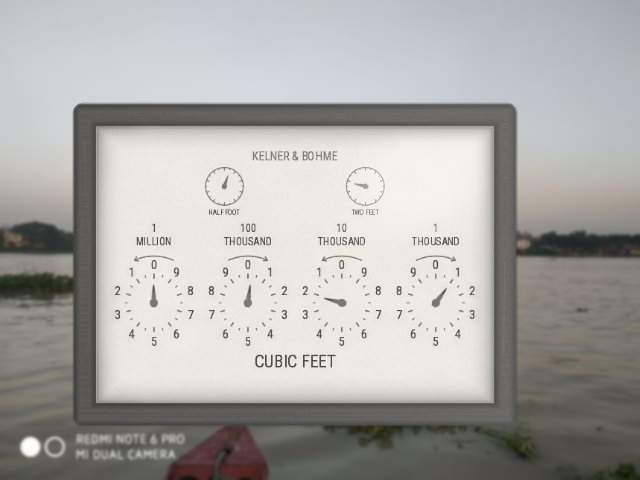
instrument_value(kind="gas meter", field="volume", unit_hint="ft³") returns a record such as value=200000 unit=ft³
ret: value=2100 unit=ft³
